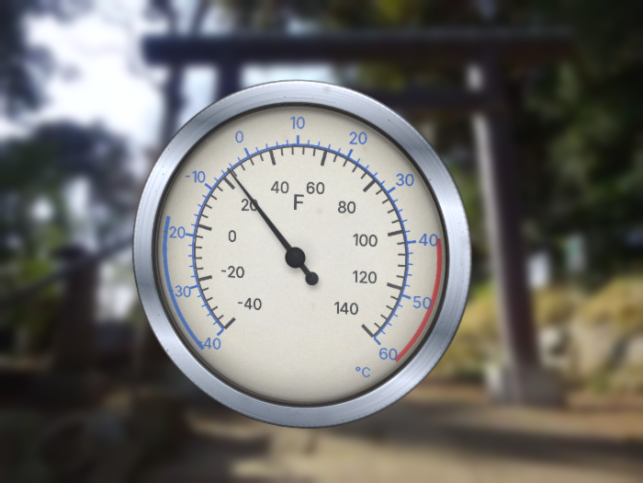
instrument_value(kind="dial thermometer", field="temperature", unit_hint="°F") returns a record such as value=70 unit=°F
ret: value=24 unit=°F
